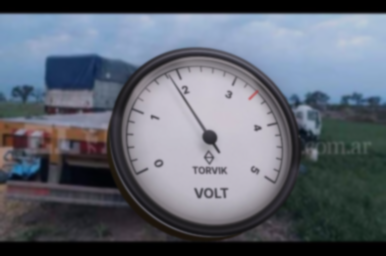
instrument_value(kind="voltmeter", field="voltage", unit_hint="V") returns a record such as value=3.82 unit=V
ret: value=1.8 unit=V
